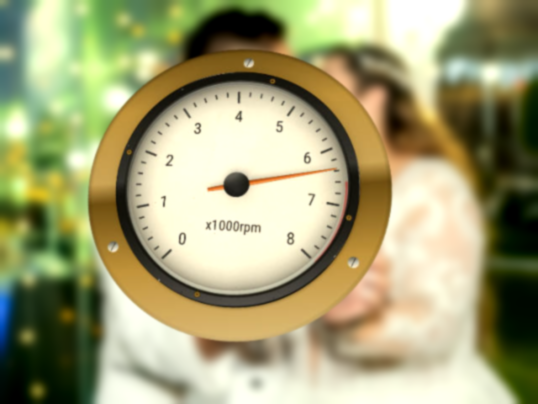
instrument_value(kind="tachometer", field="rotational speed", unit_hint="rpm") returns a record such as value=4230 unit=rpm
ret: value=6400 unit=rpm
